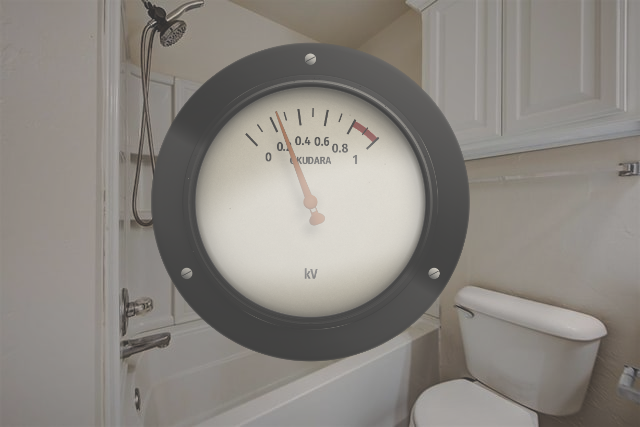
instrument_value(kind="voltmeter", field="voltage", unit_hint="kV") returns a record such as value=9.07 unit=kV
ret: value=0.25 unit=kV
